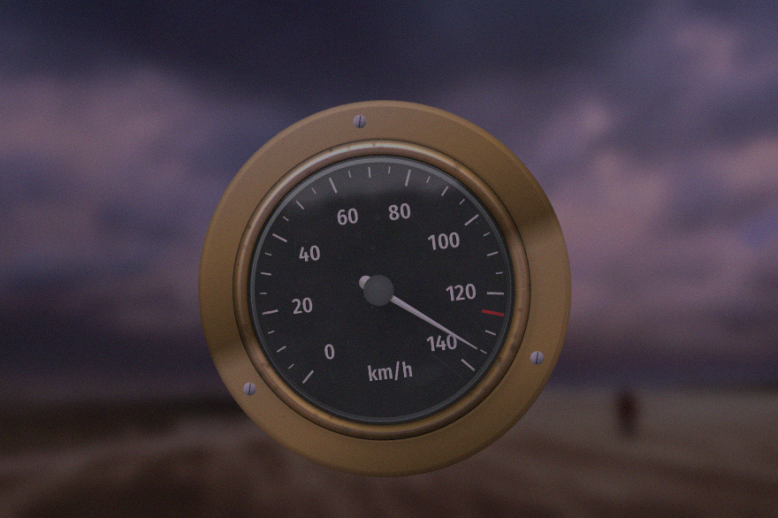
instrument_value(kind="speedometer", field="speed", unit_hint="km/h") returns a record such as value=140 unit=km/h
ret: value=135 unit=km/h
